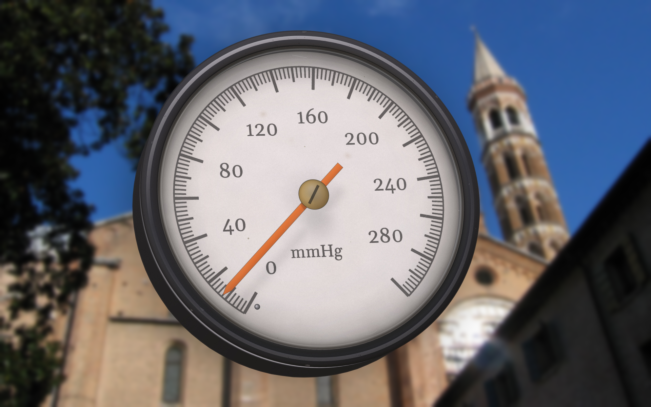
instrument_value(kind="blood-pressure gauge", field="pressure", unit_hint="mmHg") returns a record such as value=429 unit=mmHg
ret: value=12 unit=mmHg
